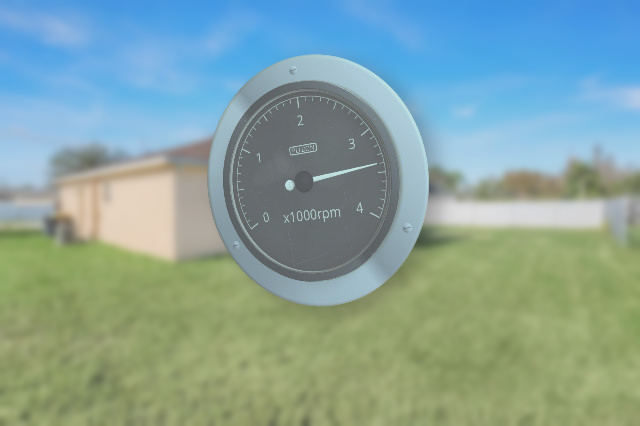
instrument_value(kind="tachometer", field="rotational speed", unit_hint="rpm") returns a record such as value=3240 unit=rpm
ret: value=3400 unit=rpm
